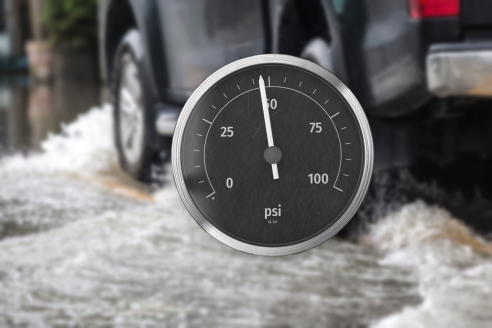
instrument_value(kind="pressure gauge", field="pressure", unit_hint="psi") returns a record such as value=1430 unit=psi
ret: value=47.5 unit=psi
